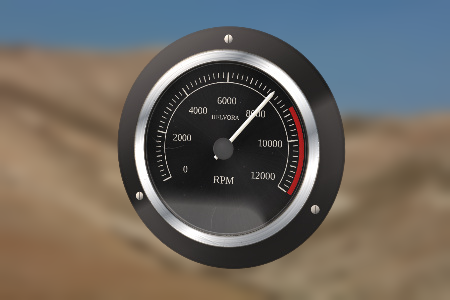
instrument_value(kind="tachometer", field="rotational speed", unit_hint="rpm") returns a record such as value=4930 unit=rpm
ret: value=8000 unit=rpm
